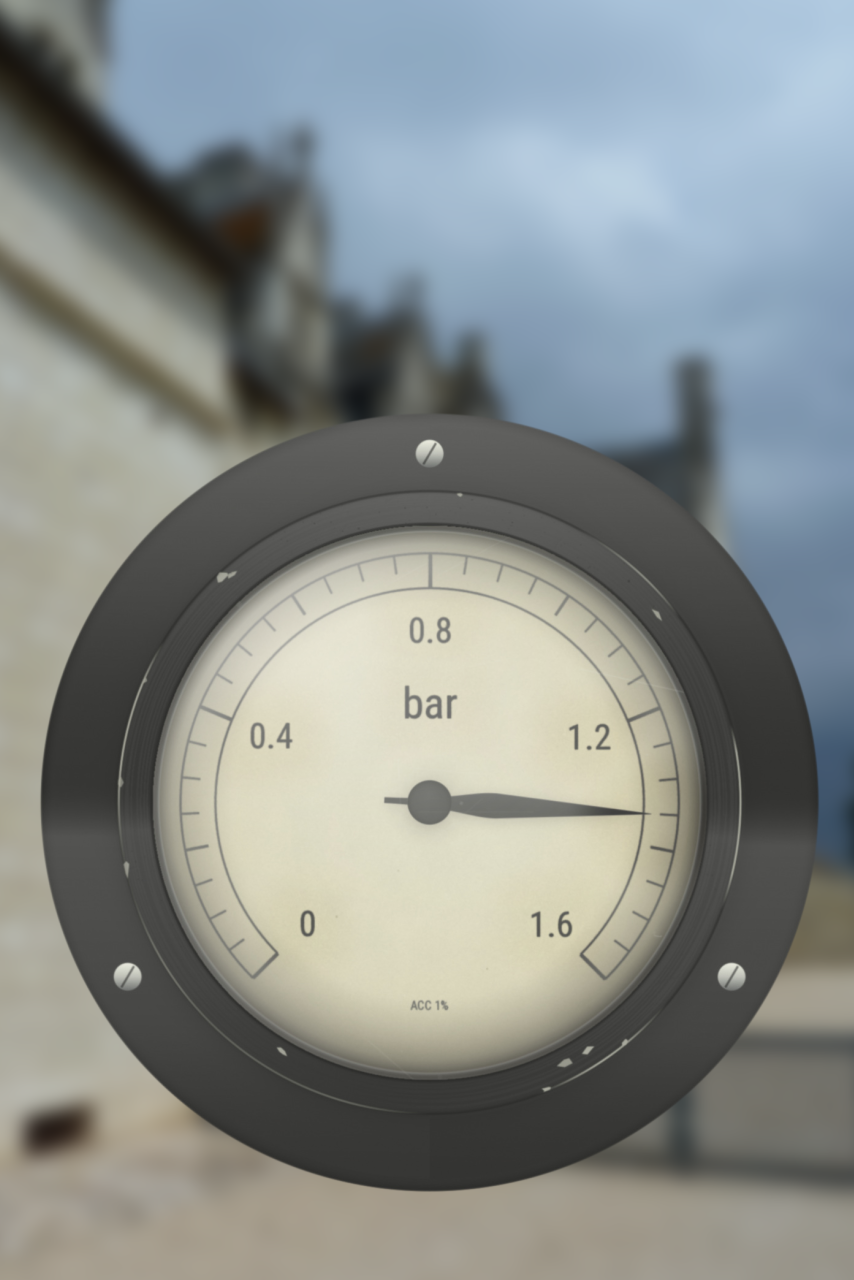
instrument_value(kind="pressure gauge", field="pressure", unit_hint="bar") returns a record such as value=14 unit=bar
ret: value=1.35 unit=bar
